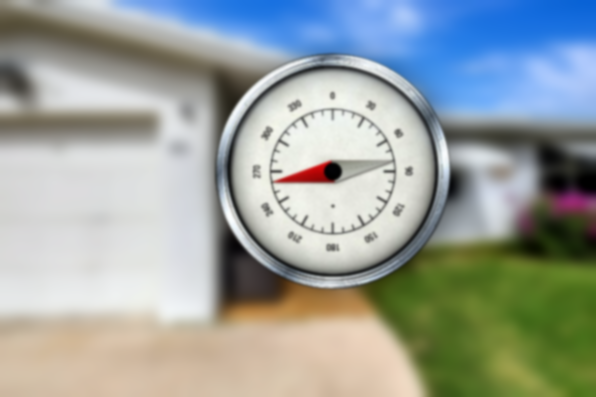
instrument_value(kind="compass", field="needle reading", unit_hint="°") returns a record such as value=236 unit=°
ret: value=260 unit=°
